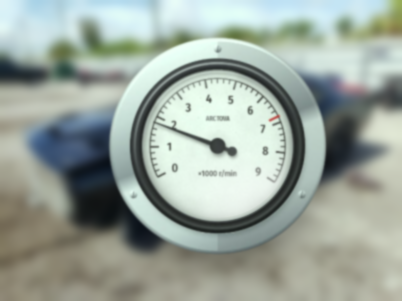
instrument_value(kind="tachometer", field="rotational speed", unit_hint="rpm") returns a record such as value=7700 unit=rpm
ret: value=1800 unit=rpm
